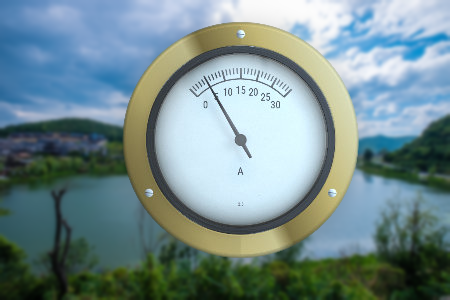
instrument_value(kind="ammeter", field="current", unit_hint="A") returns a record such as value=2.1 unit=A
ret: value=5 unit=A
